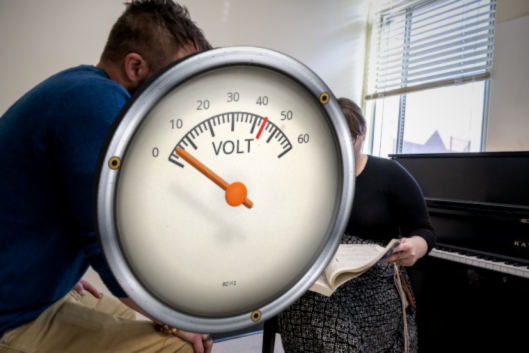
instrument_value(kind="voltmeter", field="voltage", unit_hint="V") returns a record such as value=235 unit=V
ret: value=4 unit=V
